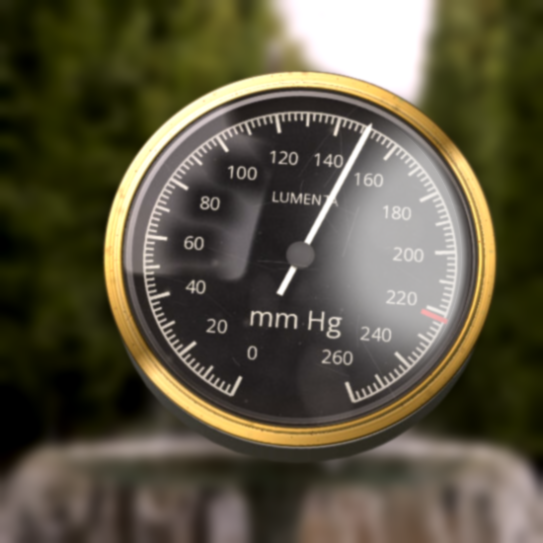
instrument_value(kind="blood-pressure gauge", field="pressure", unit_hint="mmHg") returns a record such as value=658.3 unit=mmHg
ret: value=150 unit=mmHg
